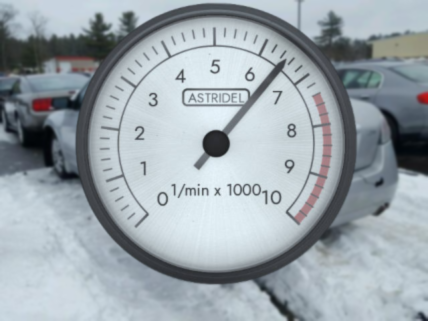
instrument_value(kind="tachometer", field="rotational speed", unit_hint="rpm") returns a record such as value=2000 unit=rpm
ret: value=6500 unit=rpm
